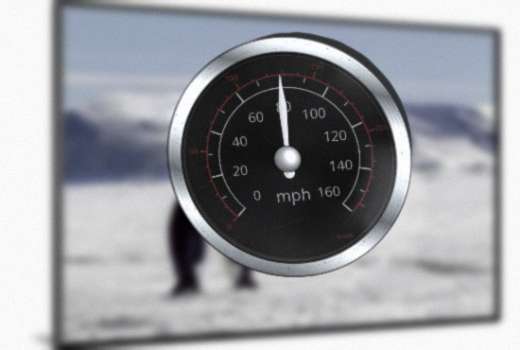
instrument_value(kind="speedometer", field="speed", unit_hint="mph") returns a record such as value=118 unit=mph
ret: value=80 unit=mph
